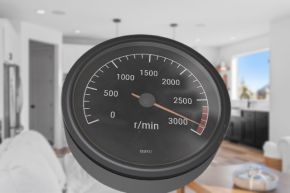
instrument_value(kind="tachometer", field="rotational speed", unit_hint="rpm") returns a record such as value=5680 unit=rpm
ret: value=2900 unit=rpm
